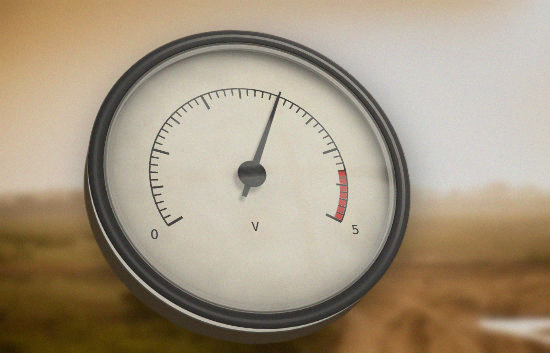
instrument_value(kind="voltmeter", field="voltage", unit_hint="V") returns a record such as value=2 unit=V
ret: value=3 unit=V
